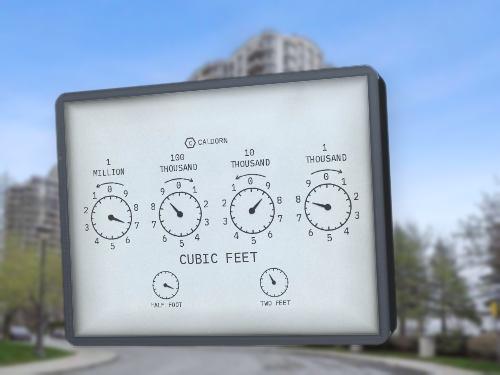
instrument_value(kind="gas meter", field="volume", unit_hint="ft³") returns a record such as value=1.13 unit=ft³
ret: value=688800 unit=ft³
